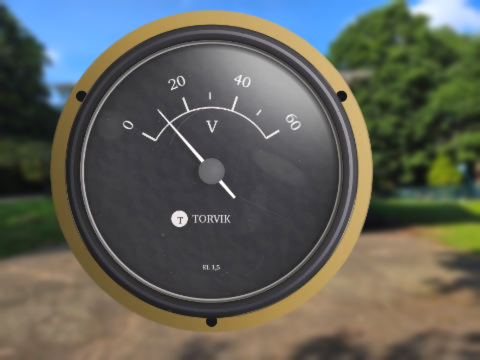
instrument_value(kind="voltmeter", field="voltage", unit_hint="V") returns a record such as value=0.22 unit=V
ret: value=10 unit=V
